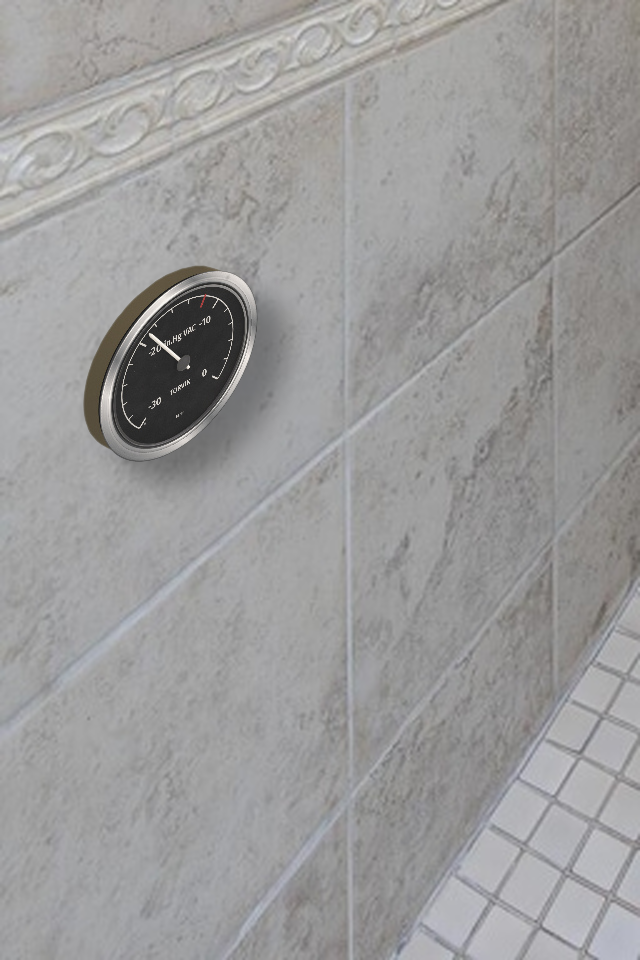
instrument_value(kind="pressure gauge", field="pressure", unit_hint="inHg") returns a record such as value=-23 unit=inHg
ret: value=-19 unit=inHg
